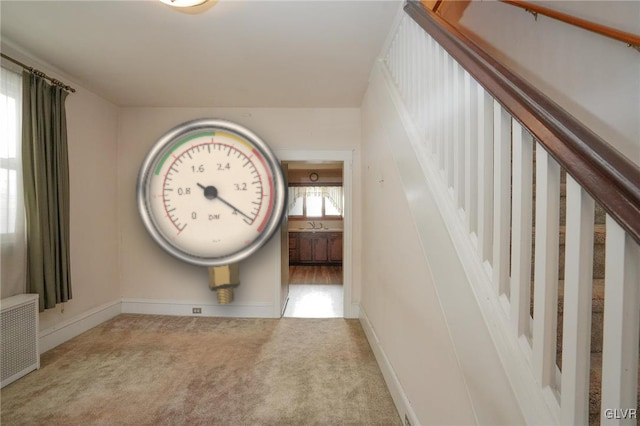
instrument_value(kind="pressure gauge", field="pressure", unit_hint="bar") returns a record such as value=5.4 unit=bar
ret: value=3.9 unit=bar
